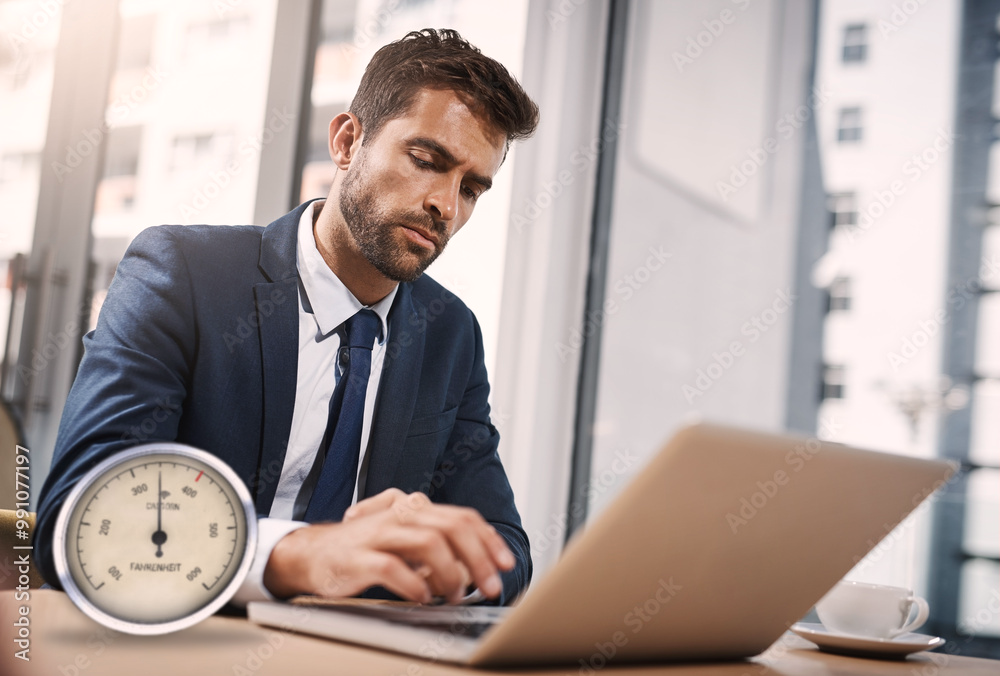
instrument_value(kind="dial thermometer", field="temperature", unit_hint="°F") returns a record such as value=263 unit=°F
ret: value=340 unit=°F
